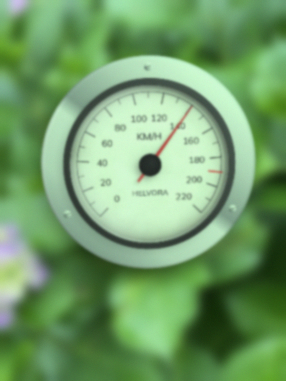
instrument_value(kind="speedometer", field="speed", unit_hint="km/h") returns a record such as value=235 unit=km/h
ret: value=140 unit=km/h
